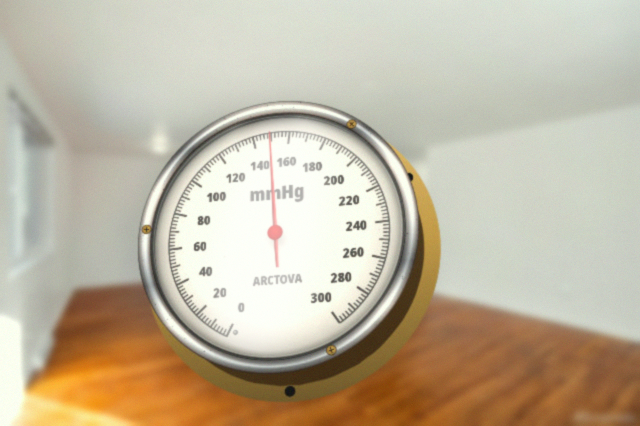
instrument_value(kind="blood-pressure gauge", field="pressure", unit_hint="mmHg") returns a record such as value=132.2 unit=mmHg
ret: value=150 unit=mmHg
